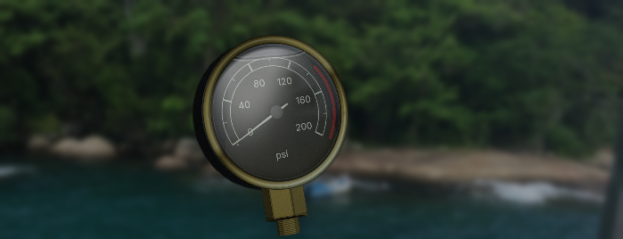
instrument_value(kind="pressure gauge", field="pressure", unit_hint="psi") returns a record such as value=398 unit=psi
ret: value=0 unit=psi
